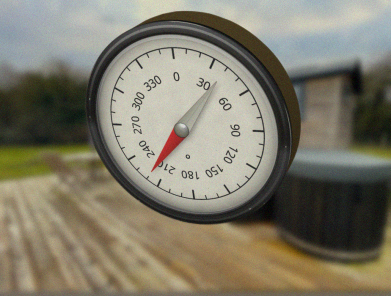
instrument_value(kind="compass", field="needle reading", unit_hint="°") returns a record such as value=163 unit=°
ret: value=220 unit=°
